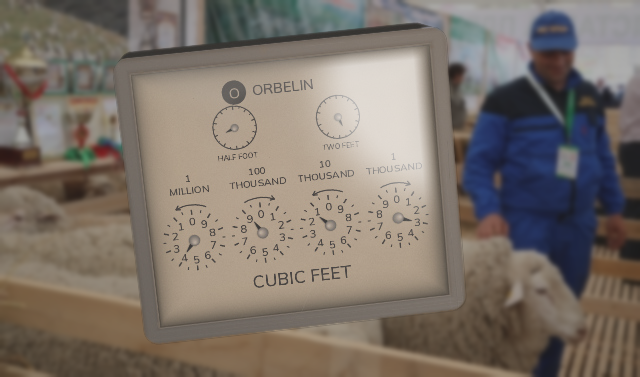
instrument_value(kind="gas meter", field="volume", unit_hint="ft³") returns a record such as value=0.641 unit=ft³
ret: value=391300 unit=ft³
